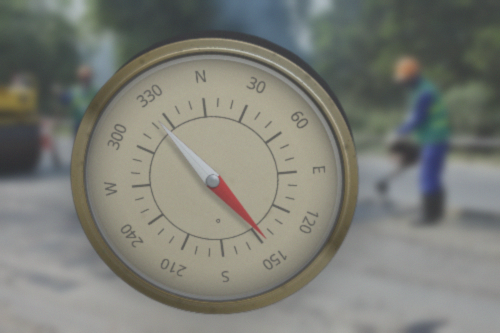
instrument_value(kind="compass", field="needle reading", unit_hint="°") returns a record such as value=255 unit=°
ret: value=145 unit=°
